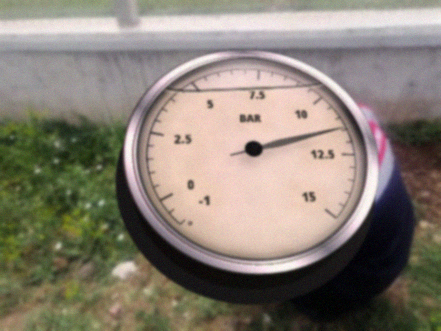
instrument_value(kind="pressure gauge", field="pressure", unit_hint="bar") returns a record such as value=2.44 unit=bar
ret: value=11.5 unit=bar
